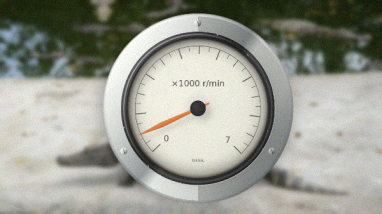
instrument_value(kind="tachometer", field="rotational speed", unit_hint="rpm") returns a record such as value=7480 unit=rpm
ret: value=500 unit=rpm
